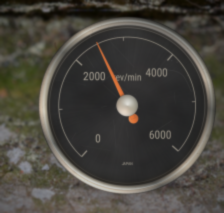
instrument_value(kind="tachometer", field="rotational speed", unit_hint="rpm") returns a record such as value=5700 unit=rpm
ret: value=2500 unit=rpm
